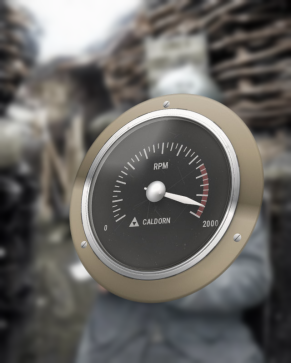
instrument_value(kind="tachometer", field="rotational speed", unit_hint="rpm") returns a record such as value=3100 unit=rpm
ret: value=1900 unit=rpm
